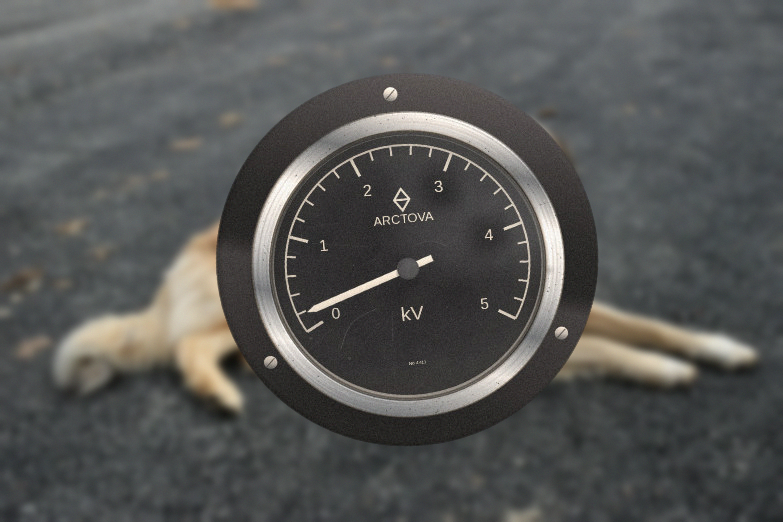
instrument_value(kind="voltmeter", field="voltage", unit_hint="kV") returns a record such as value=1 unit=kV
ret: value=0.2 unit=kV
